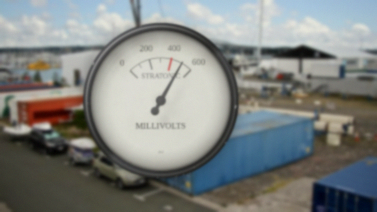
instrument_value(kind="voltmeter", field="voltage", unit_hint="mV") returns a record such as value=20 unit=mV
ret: value=500 unit=mV
